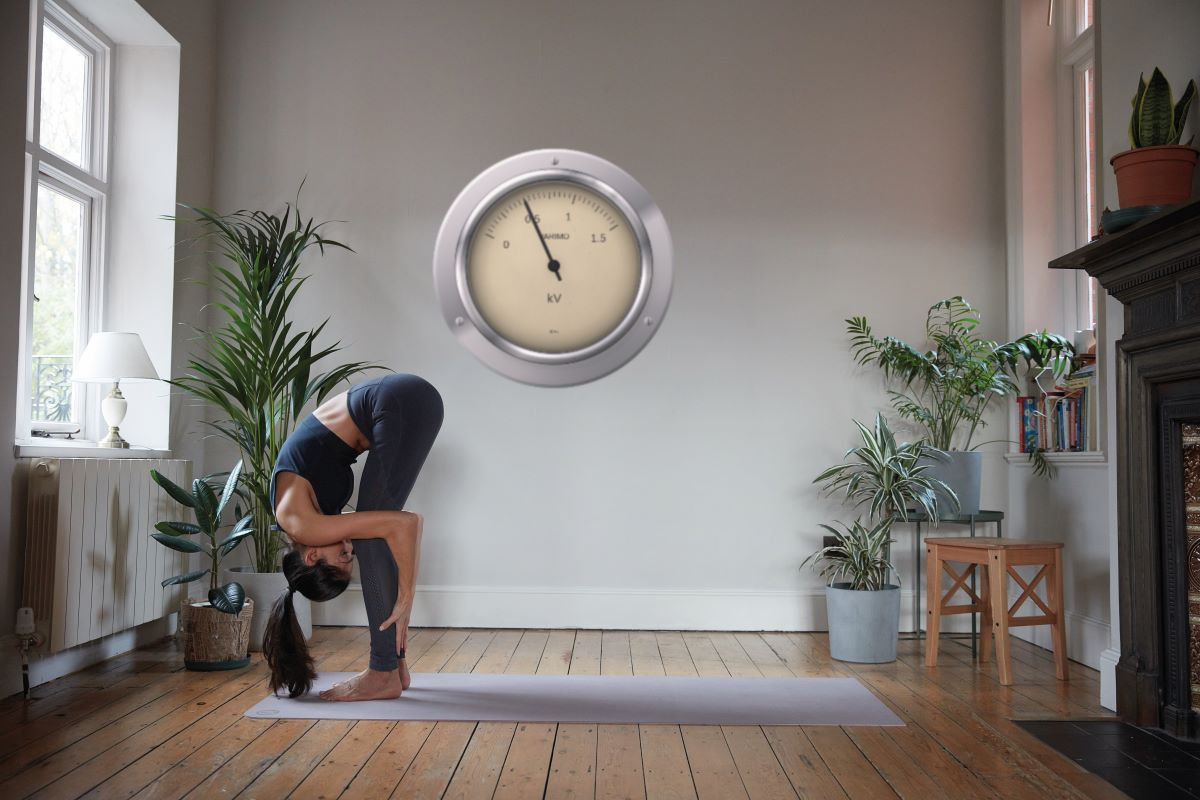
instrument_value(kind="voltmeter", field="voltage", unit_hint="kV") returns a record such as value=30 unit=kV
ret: value=0.5 unit=kV
